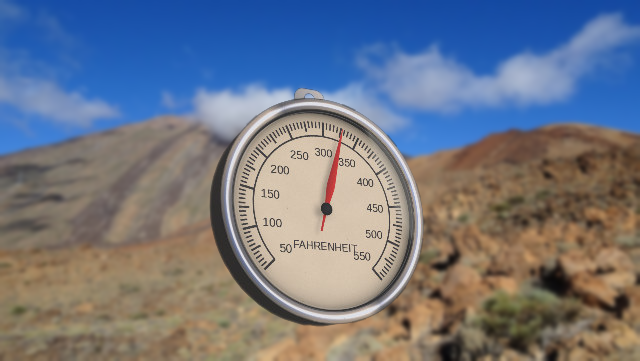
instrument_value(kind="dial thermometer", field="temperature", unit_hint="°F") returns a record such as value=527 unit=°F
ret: value=325 unit=°F
